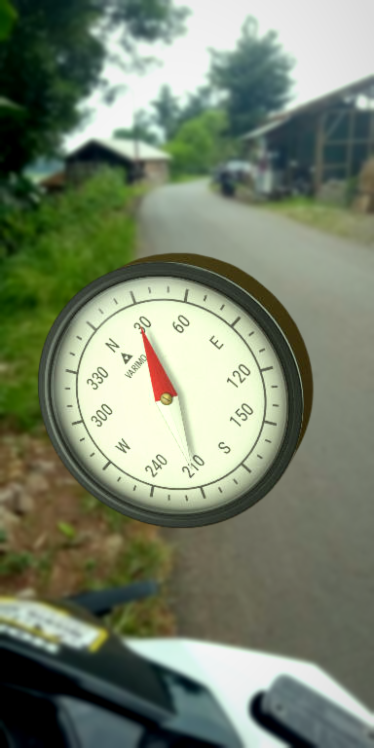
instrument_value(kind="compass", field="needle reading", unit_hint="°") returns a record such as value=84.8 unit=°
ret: value=30 unit=°
